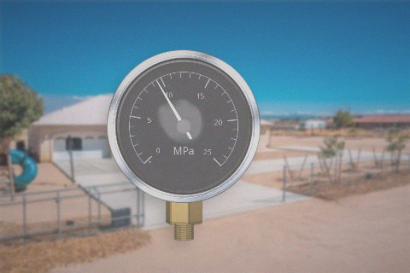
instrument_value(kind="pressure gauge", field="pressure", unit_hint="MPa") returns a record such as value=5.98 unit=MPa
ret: value=9.5 unit=MPa
